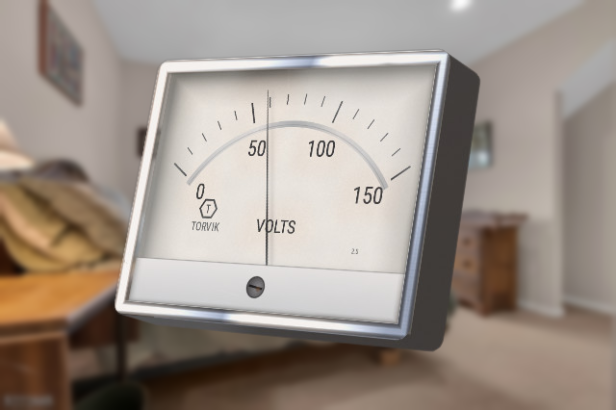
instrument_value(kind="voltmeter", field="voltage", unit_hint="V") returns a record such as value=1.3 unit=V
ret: value=60 unit=V
